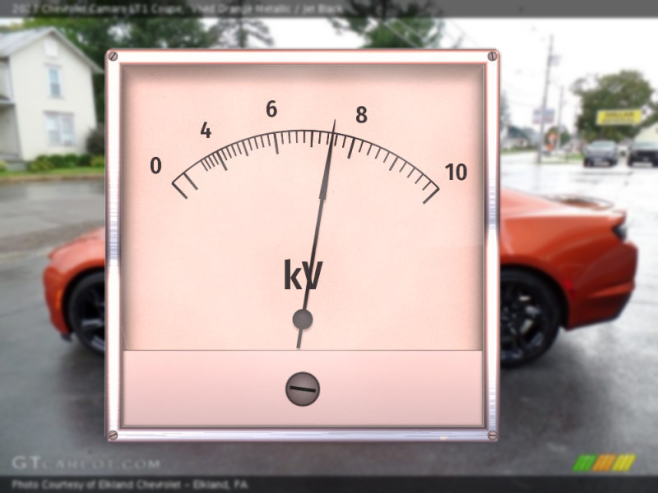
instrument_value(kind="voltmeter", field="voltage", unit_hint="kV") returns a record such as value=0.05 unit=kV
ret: value=7.5 unit=kV
